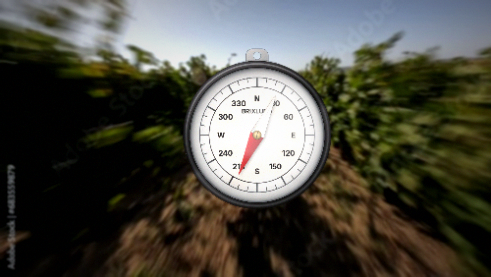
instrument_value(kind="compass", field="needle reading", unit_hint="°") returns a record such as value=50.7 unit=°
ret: value=205 unit=°
